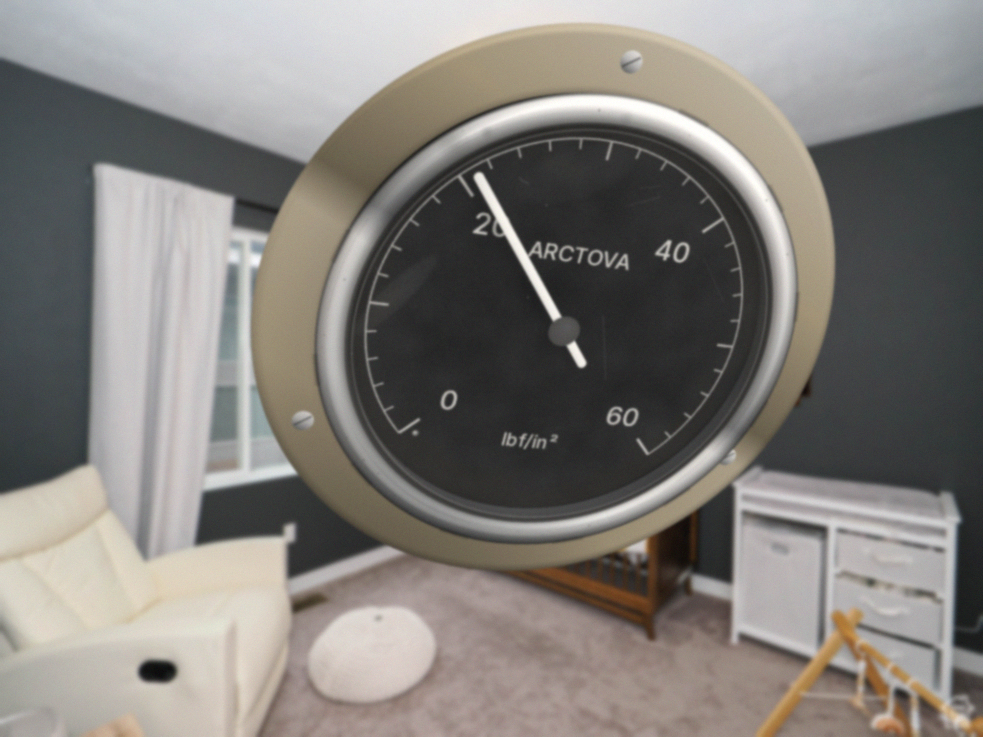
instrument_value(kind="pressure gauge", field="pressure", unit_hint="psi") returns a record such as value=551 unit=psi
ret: value=21 unit=psi
